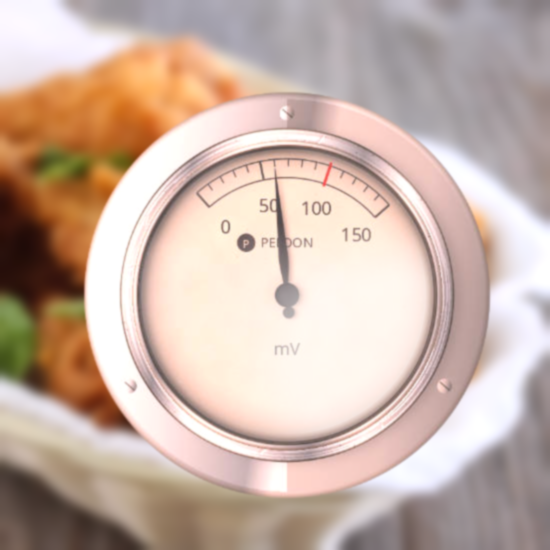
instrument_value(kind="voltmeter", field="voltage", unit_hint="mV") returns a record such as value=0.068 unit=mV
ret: value=60 unit=mV
